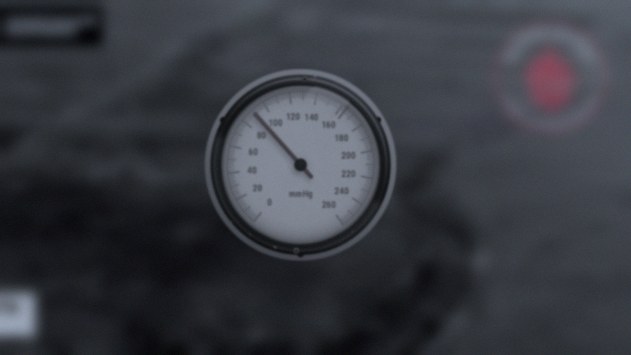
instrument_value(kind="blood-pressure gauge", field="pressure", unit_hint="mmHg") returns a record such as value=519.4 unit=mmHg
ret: value=90 unit=mmHg
